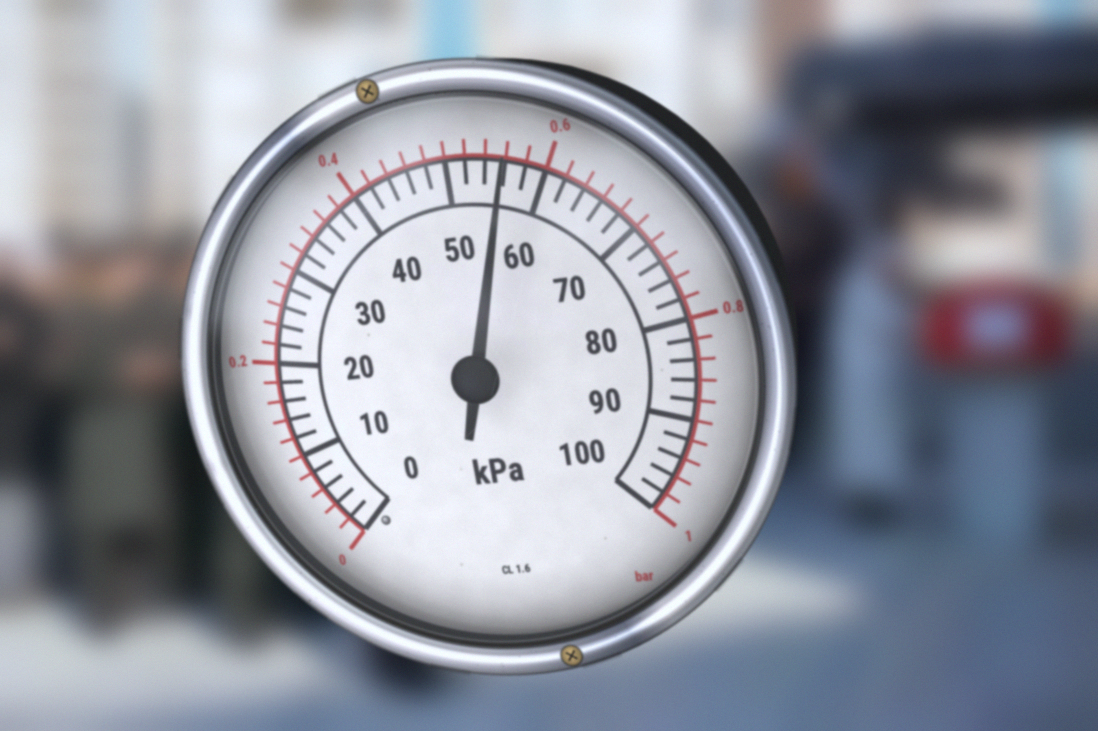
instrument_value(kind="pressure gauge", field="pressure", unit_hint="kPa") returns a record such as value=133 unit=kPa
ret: value=56 unit=kPa
